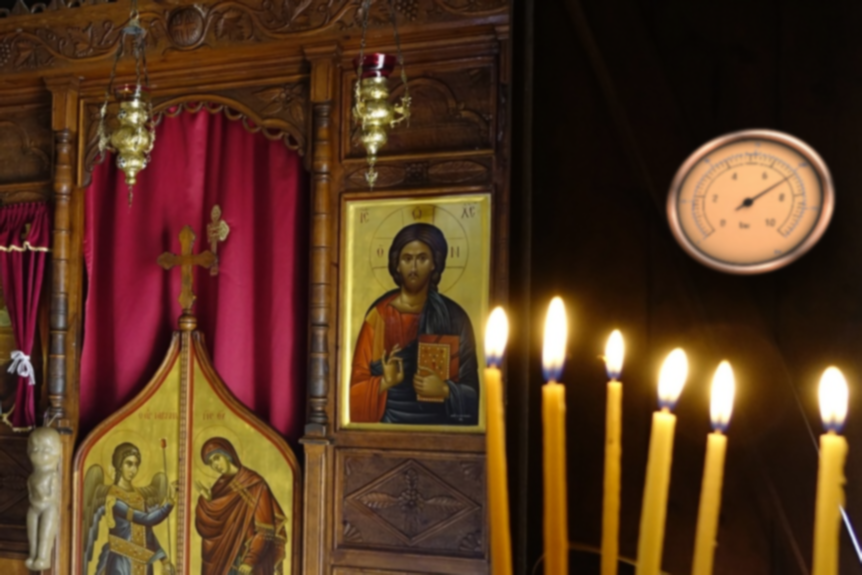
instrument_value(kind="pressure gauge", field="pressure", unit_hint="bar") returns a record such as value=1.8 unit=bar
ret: value=7 unit=bar
